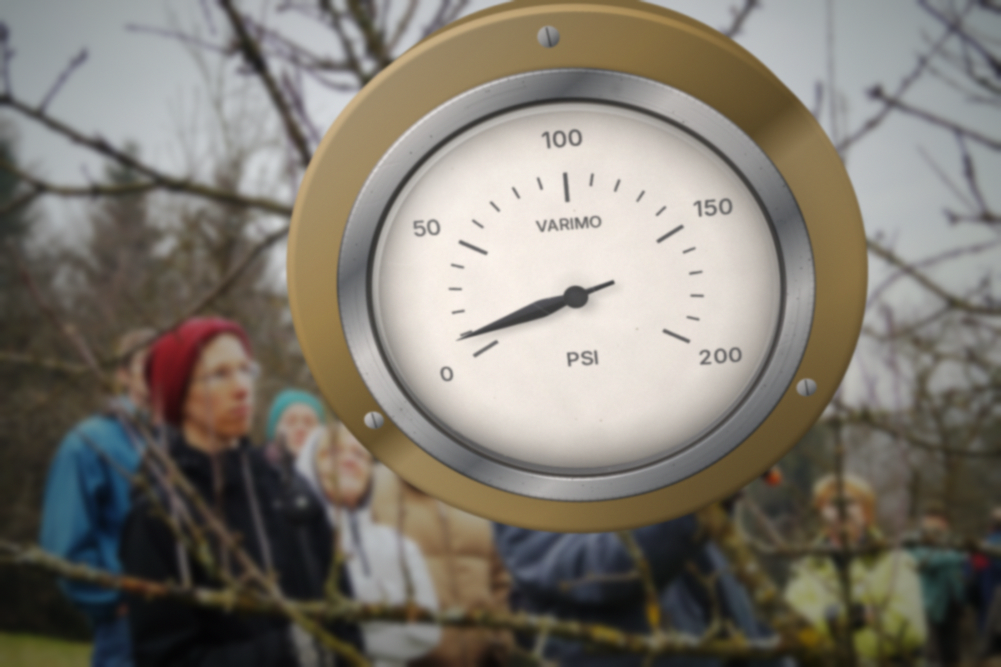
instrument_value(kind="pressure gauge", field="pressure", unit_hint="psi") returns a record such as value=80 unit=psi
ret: value=10 unit=psi
